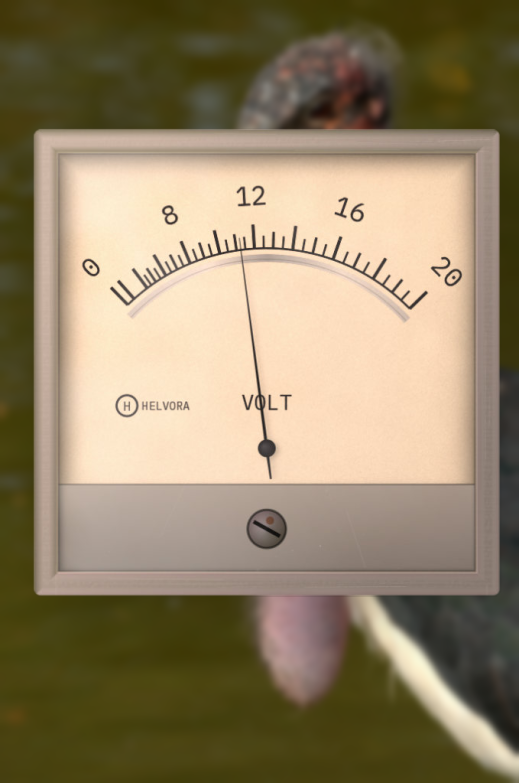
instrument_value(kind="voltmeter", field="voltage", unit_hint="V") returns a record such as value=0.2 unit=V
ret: value=11.25 unit=V
